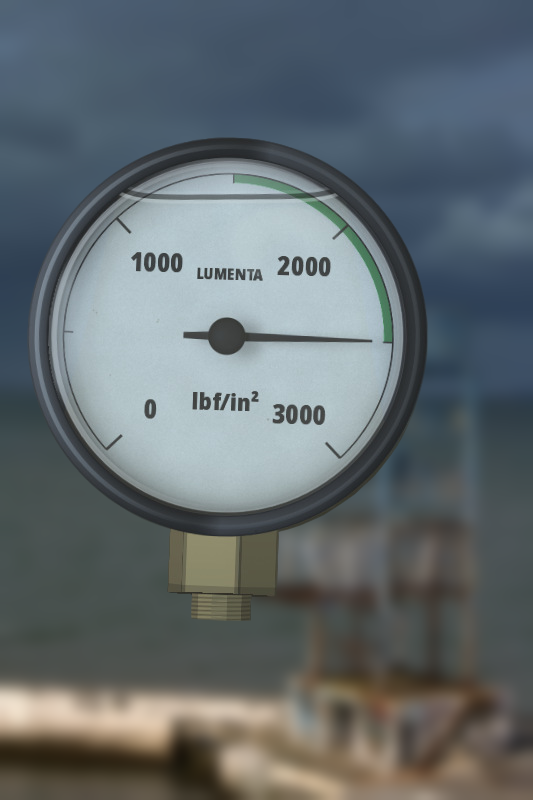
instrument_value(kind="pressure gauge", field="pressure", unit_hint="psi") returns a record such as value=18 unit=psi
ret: value=2500 unit=psi
